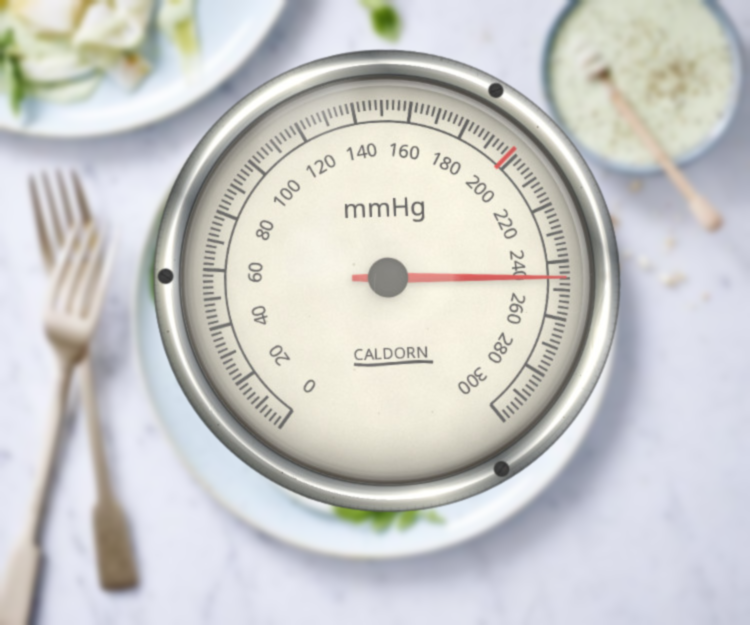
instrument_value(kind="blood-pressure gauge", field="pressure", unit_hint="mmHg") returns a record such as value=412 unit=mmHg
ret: value=246 unit=mmHg
